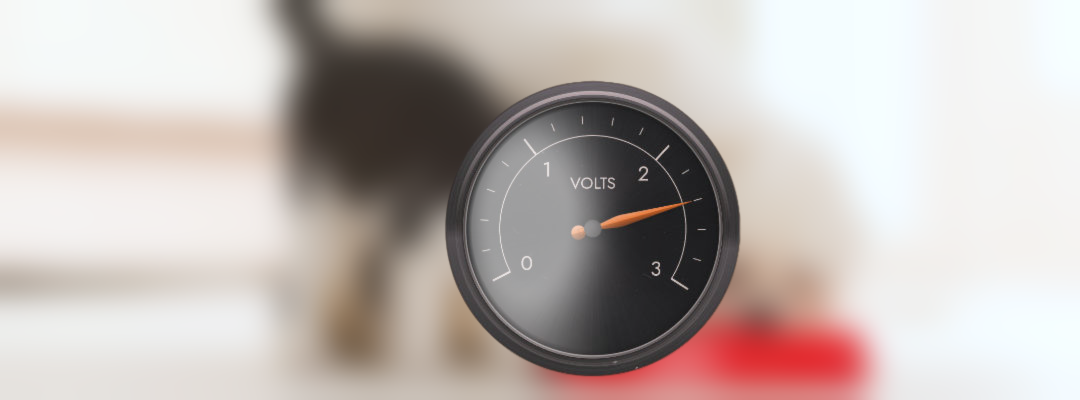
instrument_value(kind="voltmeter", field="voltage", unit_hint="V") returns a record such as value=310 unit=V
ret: value=2.4 unit=V
